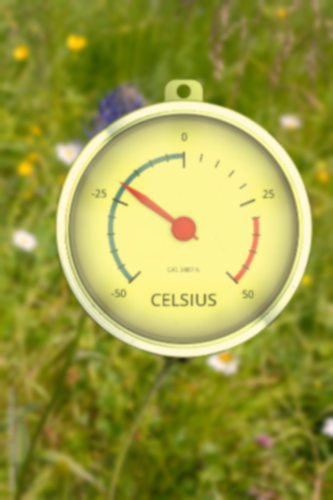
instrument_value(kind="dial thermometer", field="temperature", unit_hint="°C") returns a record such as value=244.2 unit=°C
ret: value=-20 unit=°C
